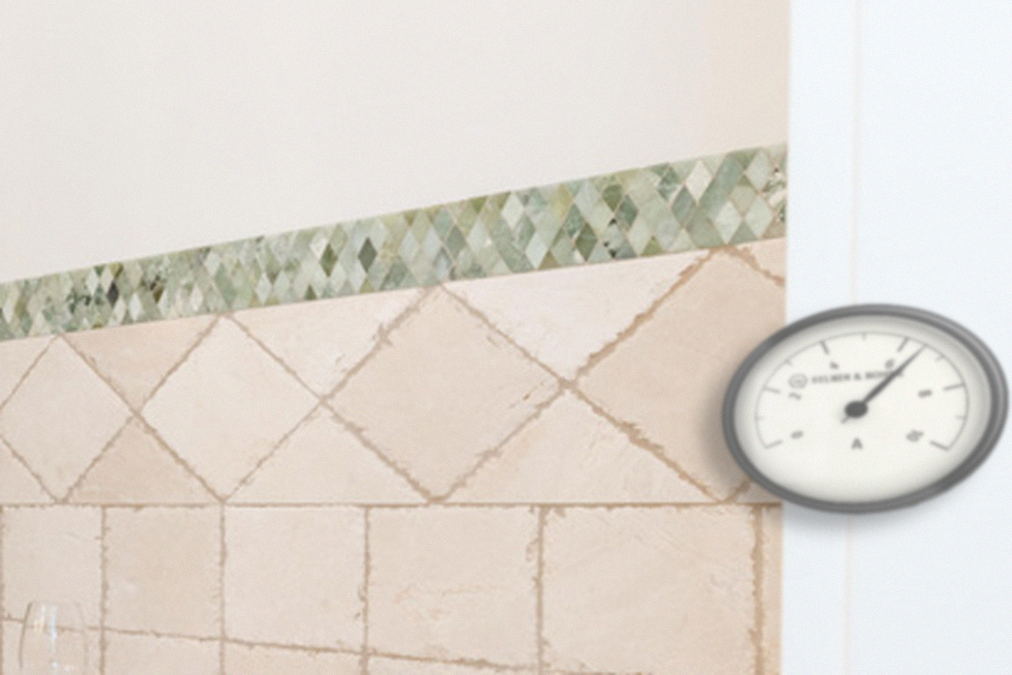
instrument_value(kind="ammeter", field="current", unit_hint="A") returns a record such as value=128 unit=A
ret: value=6.5 unit=A
